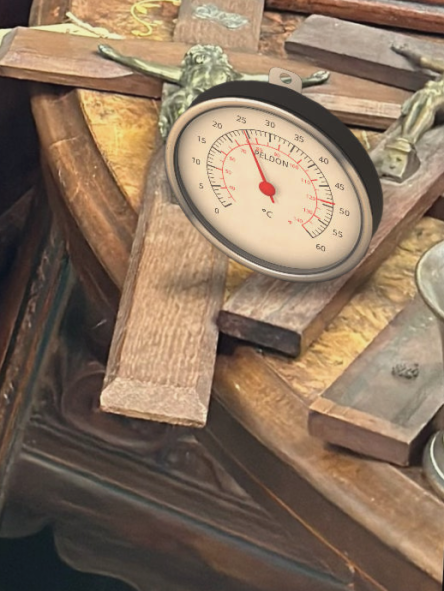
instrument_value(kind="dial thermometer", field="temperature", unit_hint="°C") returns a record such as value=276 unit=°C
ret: value=25 unit=°C
